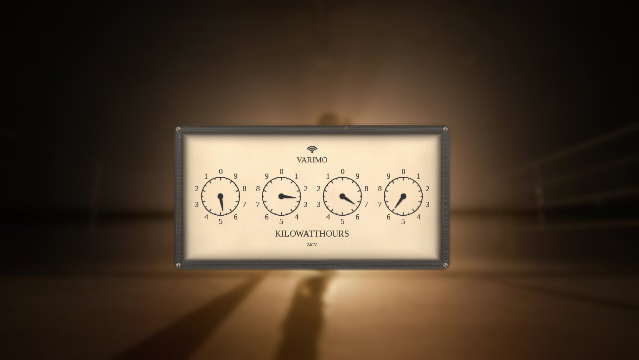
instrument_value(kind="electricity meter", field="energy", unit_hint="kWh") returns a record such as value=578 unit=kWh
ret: value=5266 unit=kWh
